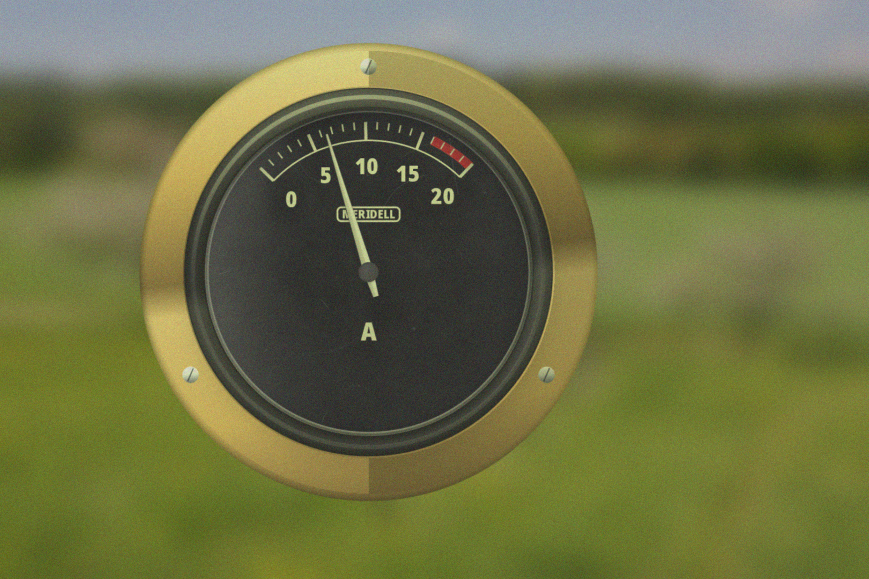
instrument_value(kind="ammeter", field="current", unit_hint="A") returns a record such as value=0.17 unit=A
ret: value=6.5 unit=A
